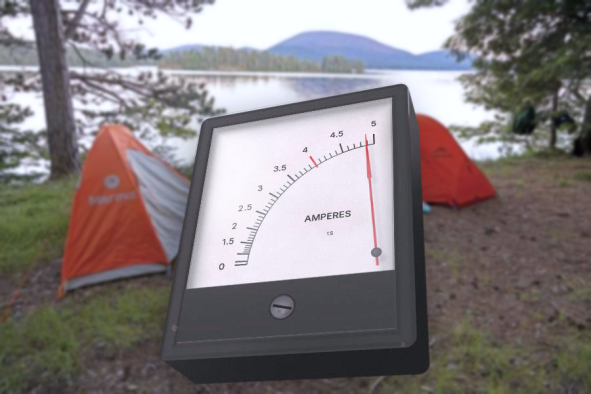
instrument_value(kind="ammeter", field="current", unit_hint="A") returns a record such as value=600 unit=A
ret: value=4.9 unit=A
